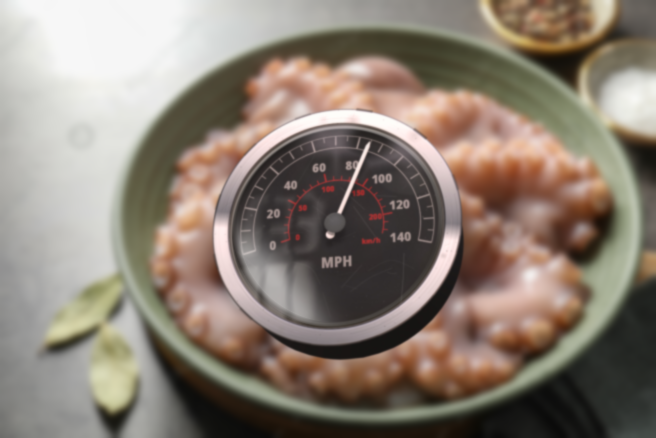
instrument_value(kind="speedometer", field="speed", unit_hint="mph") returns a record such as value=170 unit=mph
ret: value=85 unit=mph
